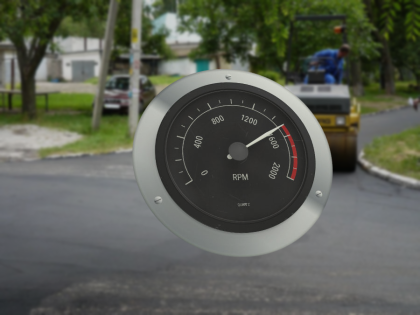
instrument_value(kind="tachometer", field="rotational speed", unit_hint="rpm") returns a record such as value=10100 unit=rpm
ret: value=1500 unit=rpm
